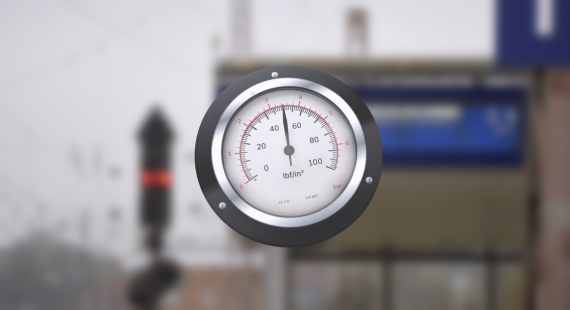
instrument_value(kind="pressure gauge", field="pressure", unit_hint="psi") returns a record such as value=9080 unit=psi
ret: value=50 unit=psi
